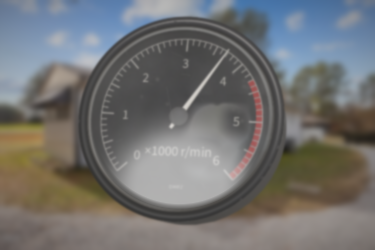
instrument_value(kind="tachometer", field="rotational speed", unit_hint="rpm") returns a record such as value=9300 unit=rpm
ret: value=3700 unit=rpm
